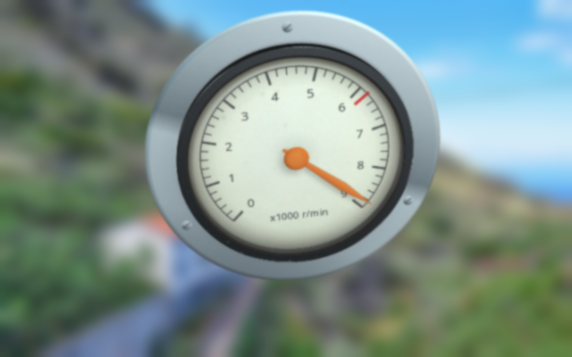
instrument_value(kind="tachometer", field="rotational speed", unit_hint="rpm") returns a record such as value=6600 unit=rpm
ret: value=8800 unit=rpm
